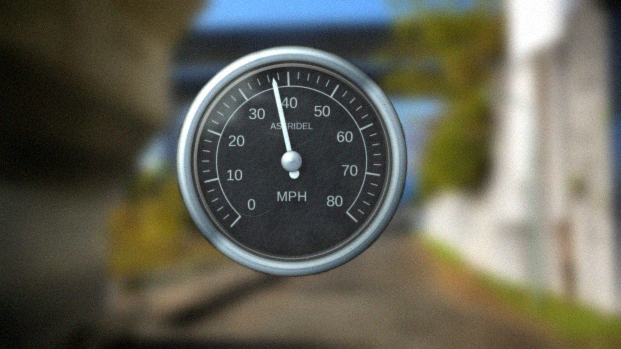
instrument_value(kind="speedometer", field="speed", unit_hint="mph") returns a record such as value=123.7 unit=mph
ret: value=37 unit=mph
